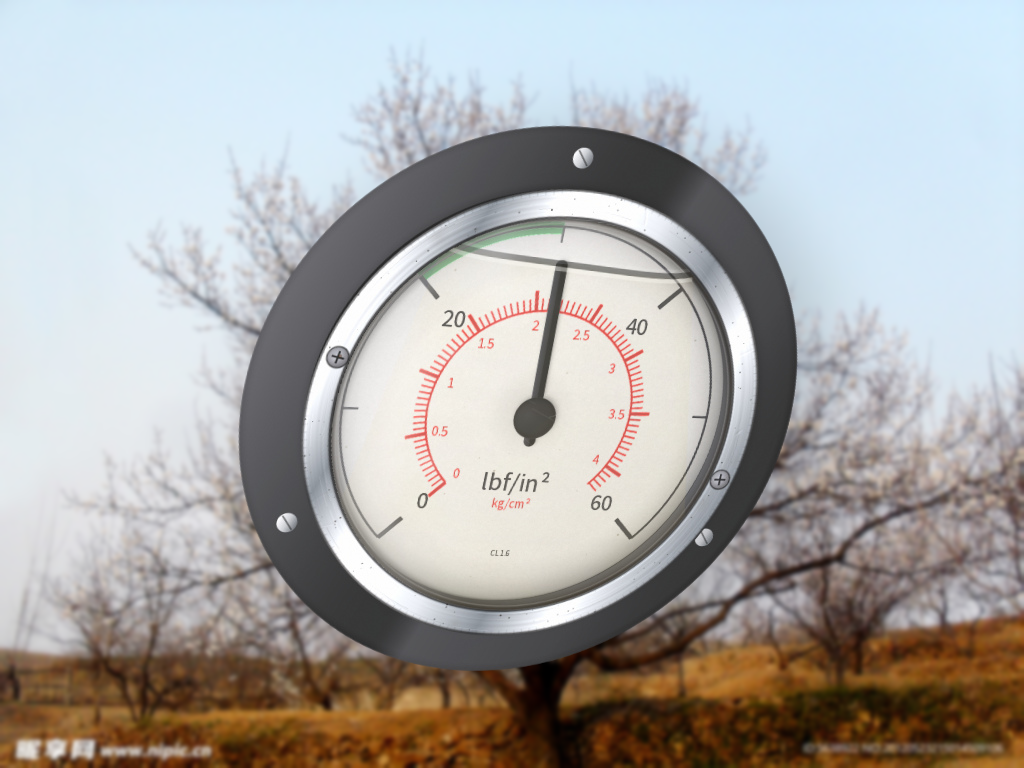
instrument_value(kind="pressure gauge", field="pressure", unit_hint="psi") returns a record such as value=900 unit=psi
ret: value=30 unit=psi
